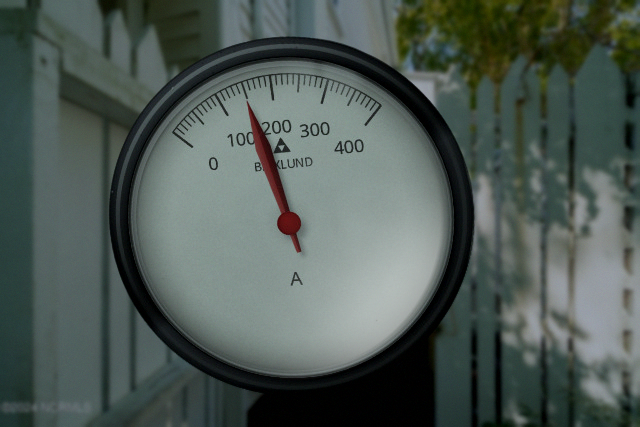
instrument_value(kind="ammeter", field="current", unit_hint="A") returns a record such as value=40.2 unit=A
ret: value=150 unit=A
